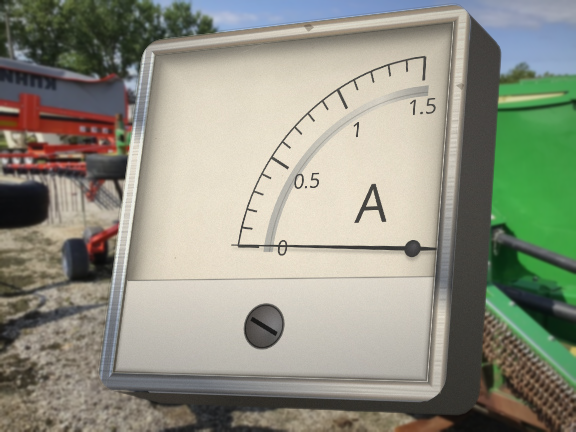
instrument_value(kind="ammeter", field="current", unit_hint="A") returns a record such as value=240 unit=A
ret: value=0 unit=A
